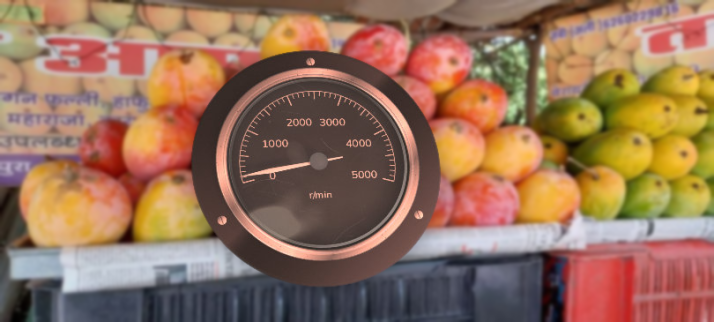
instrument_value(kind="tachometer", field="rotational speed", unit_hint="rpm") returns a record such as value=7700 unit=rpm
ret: value=100 unit=rpm
